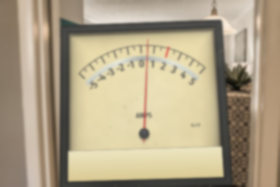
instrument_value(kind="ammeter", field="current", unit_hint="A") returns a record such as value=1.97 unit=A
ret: value=0.5 unit=A
